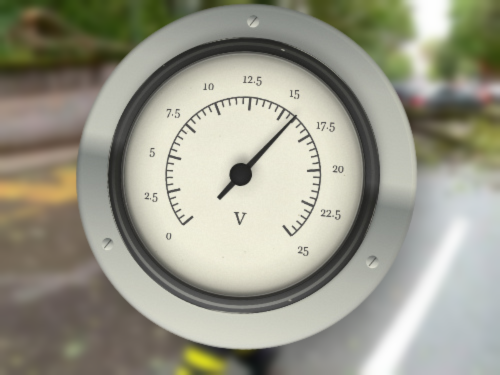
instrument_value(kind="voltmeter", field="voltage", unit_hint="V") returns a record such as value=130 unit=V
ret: value=16 unit=V
